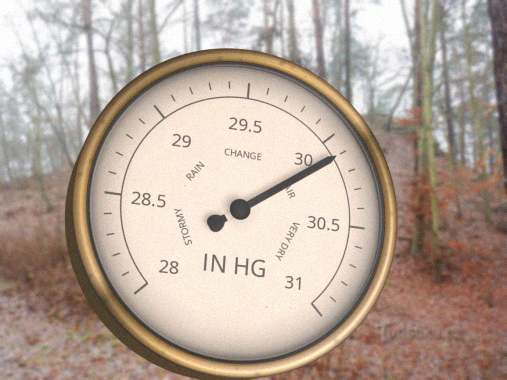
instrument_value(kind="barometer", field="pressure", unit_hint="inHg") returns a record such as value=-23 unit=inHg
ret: value=30.1 unit=inHg
